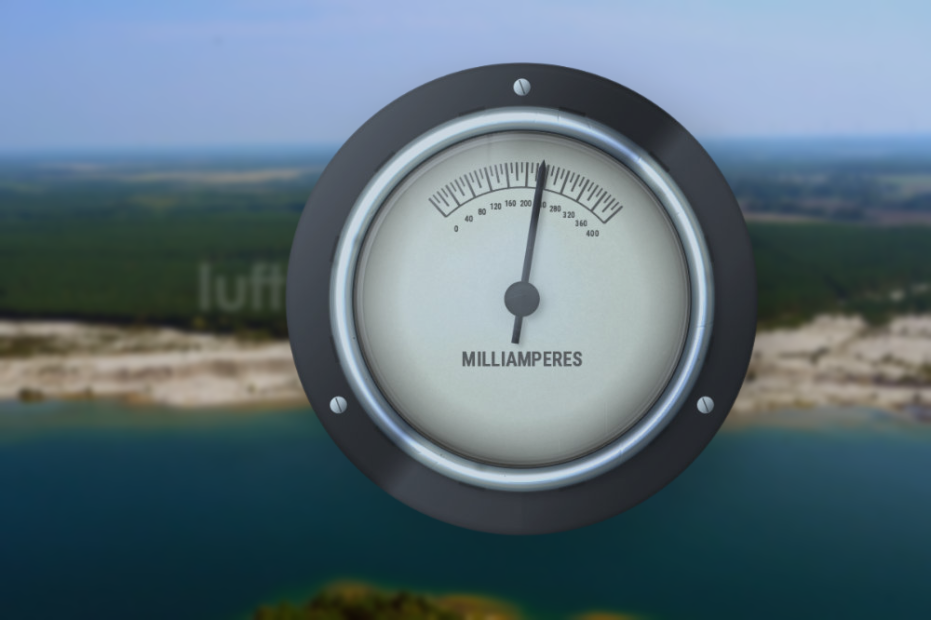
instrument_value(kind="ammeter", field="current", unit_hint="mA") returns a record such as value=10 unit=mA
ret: value=230 unit=mA
